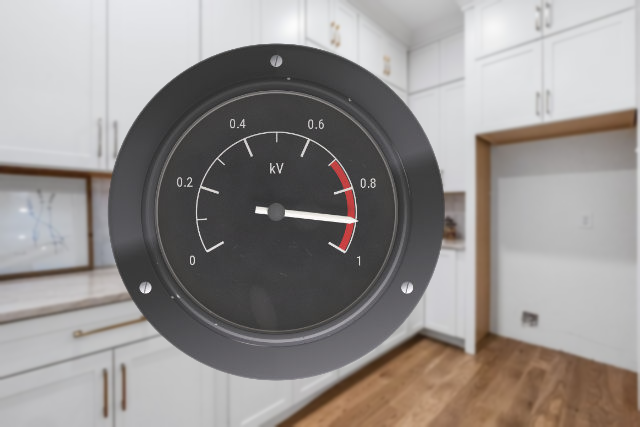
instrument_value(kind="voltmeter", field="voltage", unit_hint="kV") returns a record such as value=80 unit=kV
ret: value=0.9 unit=kV
